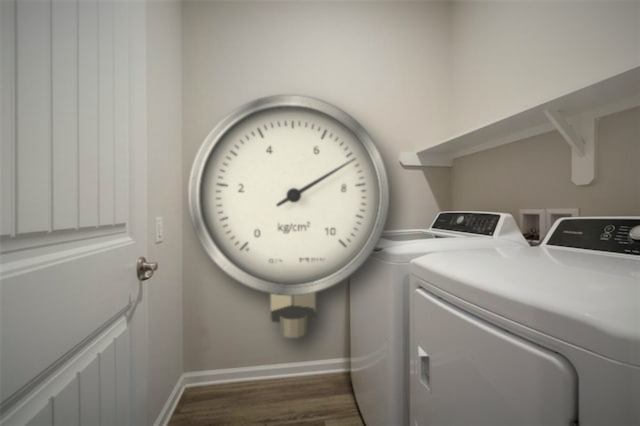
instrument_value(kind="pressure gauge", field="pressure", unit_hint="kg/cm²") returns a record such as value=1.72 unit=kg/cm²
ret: value=7.2 unit=kg/cm²
